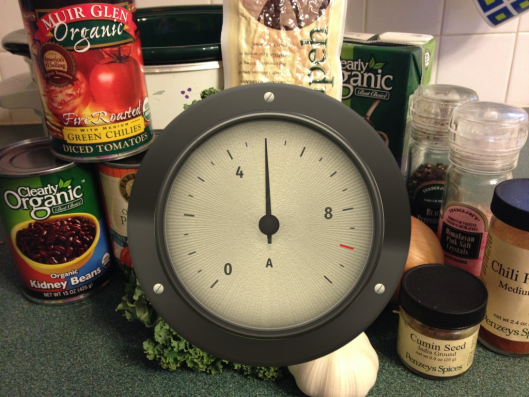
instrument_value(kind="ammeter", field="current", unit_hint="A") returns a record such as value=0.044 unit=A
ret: value=5 unit=A
